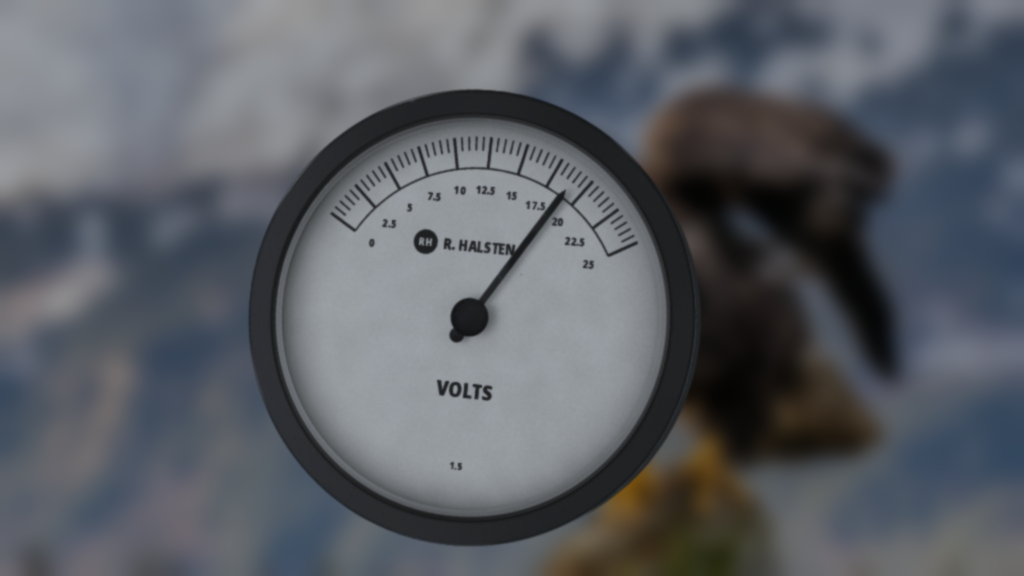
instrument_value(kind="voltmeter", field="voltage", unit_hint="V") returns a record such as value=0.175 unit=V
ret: value=19 unit=V
